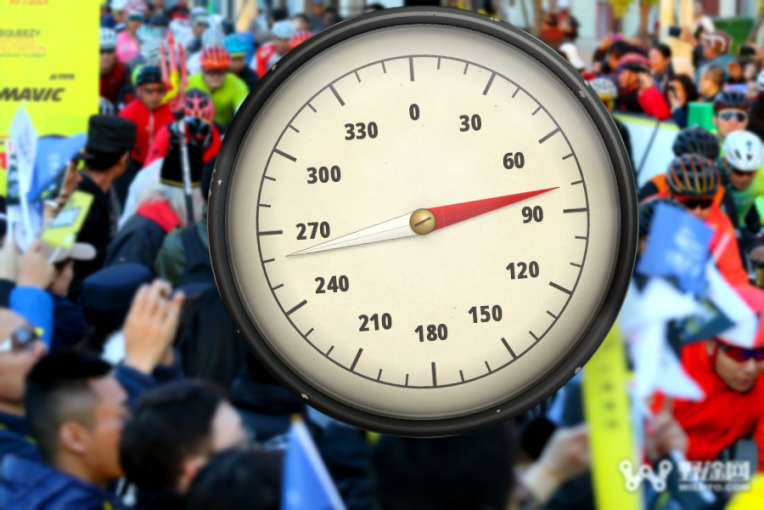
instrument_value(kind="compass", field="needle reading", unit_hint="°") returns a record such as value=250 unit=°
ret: value=80 unit=°
